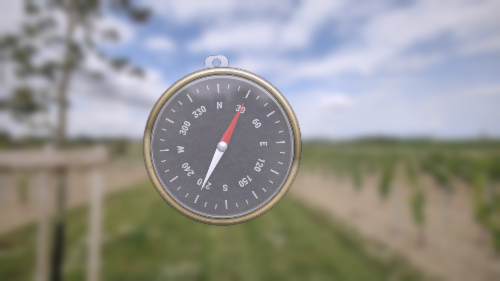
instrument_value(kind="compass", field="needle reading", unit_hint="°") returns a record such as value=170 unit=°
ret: value=30 unit=°
